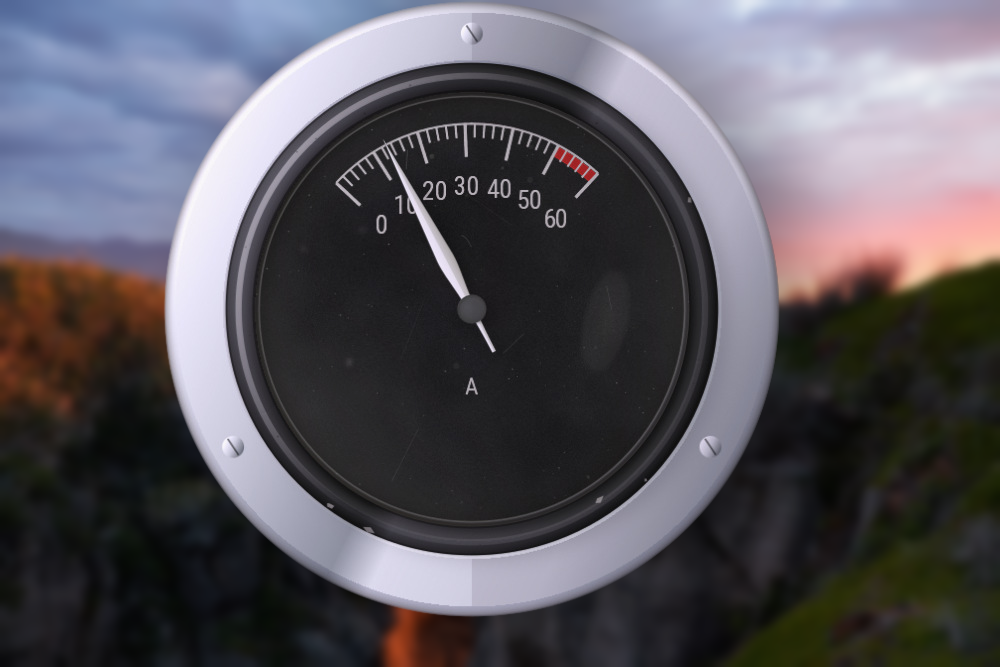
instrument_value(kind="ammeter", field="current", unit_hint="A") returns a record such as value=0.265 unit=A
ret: value=13 unit=A
